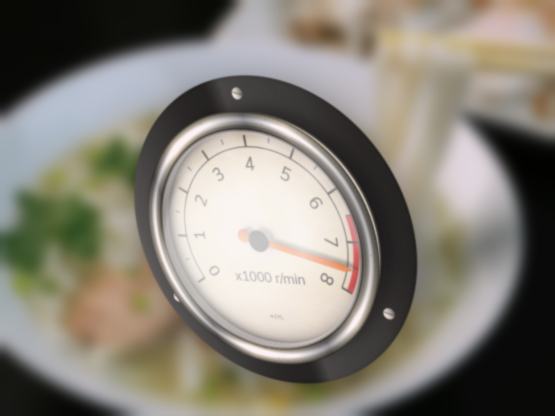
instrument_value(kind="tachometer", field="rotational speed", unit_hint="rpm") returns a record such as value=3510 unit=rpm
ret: value=7500 unit=rpm
